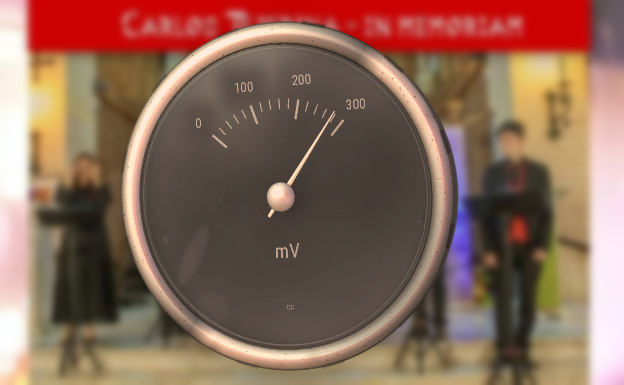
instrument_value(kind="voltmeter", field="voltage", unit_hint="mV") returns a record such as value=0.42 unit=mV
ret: value=280 unit=mV
